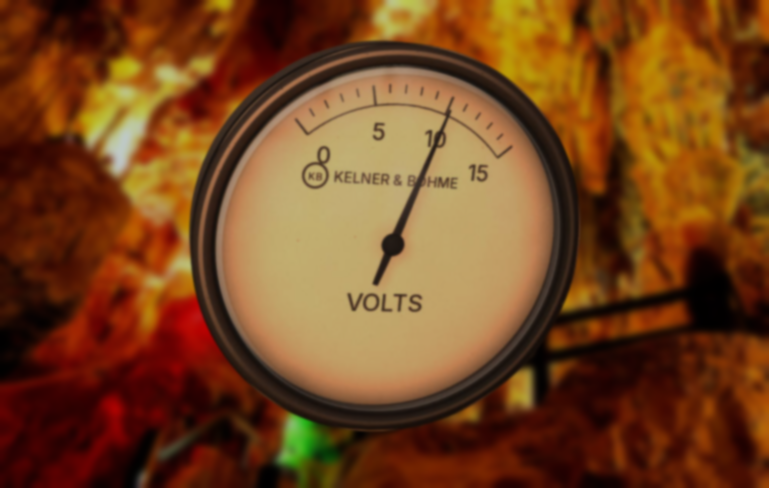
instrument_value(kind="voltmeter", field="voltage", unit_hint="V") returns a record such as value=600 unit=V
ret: value=10 unit=V
